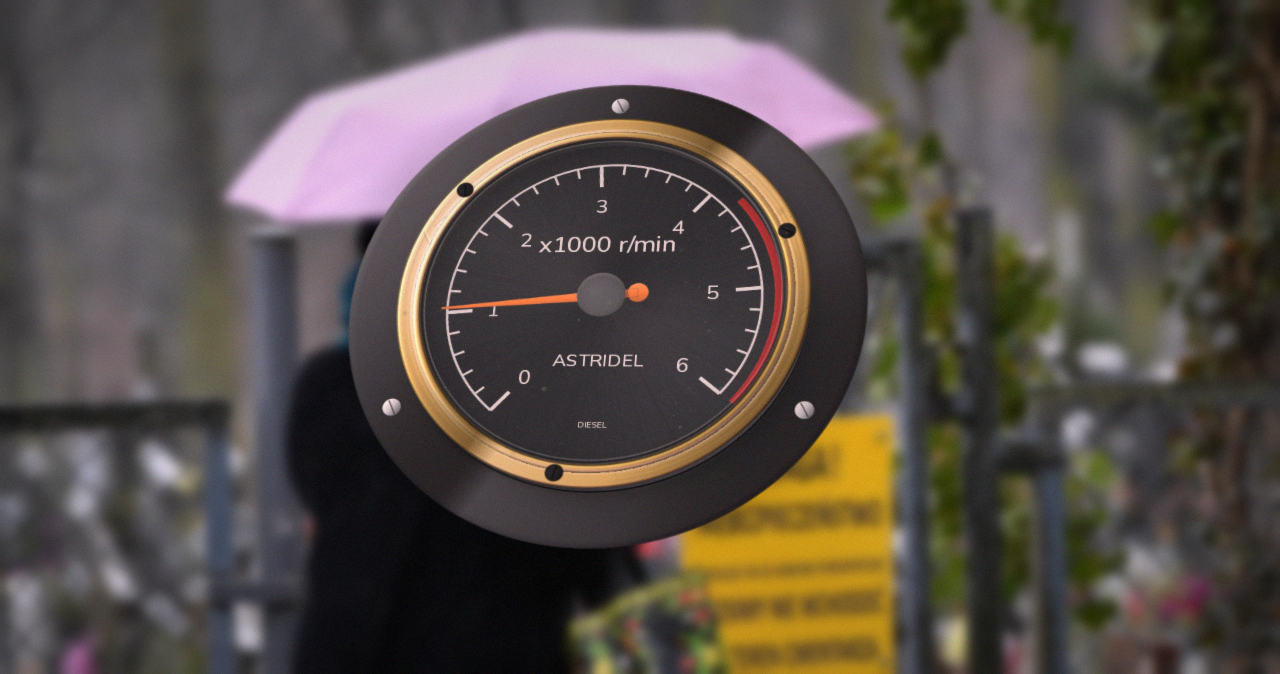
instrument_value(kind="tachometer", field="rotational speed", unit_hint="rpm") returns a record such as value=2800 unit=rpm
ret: value=1000 unit=rpm
